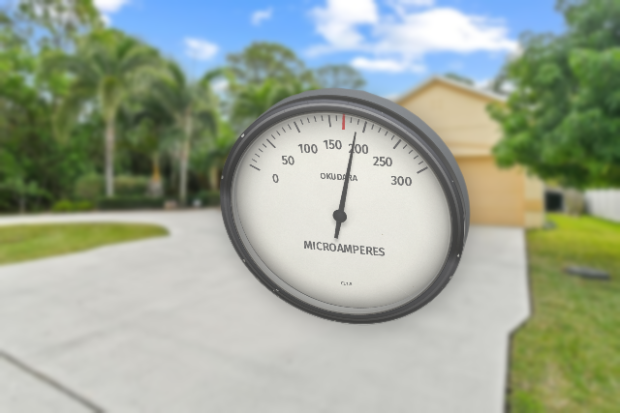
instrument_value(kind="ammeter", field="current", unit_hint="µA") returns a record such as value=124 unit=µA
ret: value=190 unit=µA
